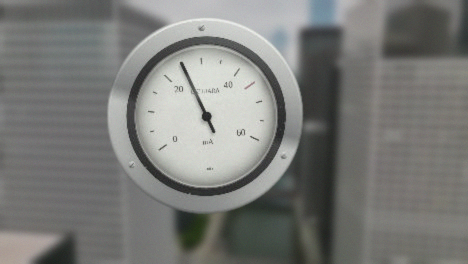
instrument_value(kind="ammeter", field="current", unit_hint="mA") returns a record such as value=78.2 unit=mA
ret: value=25 unit=mA
